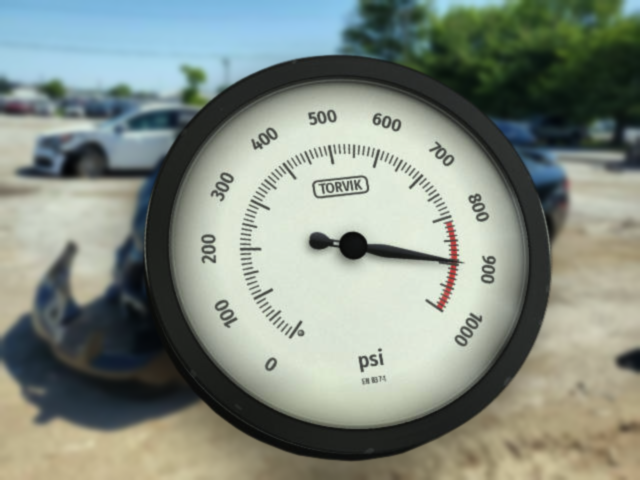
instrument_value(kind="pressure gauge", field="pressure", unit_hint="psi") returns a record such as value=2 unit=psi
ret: value=900 unit=psi
